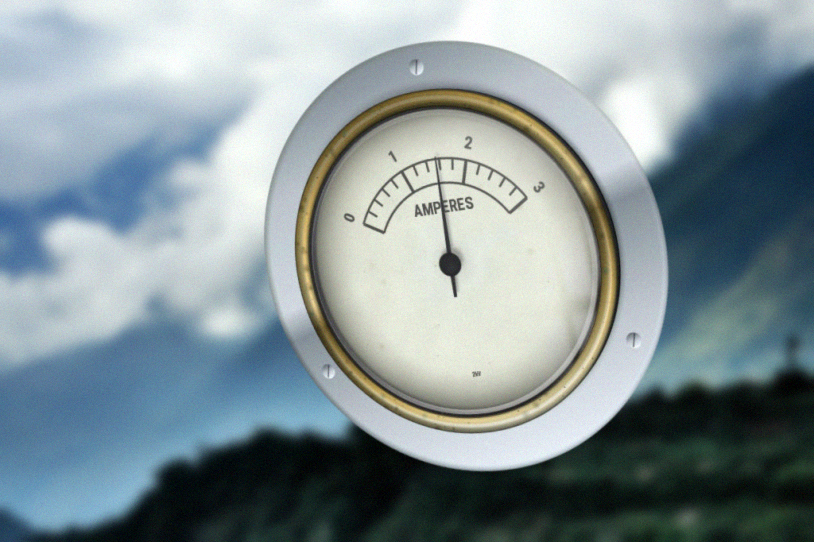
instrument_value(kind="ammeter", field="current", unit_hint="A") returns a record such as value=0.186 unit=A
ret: value=1.6 unit=A
